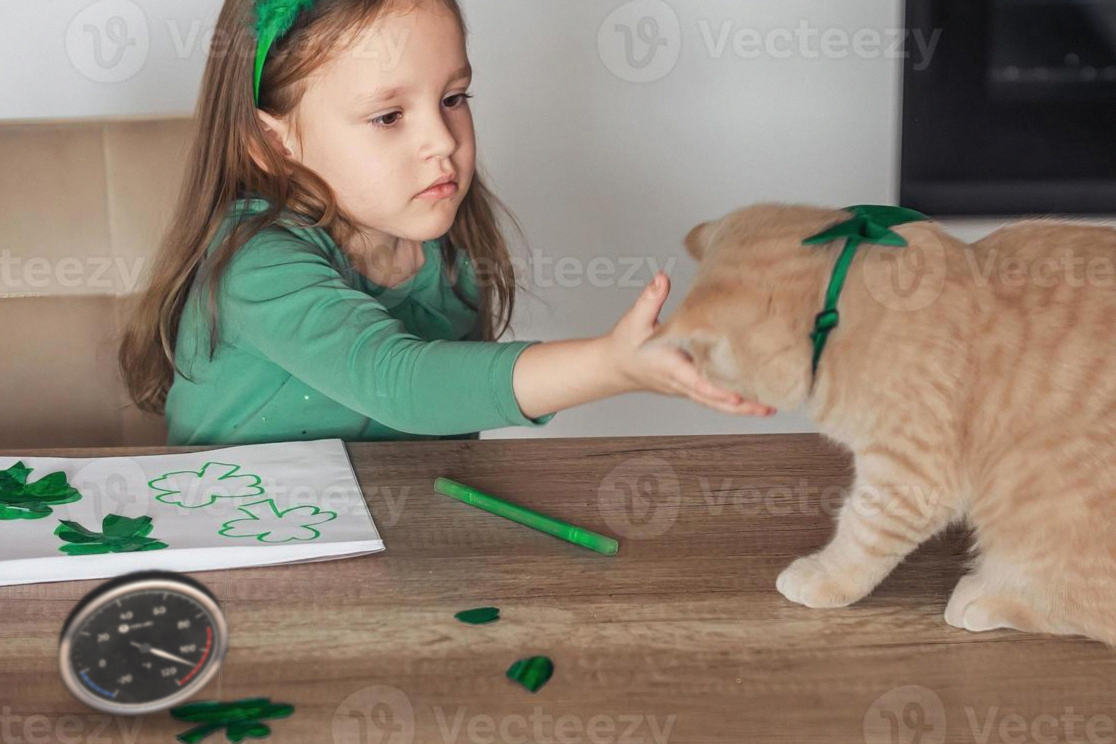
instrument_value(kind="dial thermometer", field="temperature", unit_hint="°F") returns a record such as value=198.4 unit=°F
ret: value=108 unit=°F
